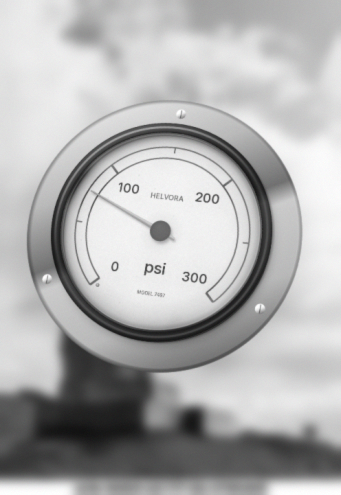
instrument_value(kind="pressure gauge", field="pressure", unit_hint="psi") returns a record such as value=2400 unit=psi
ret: value=75 unit=psi
